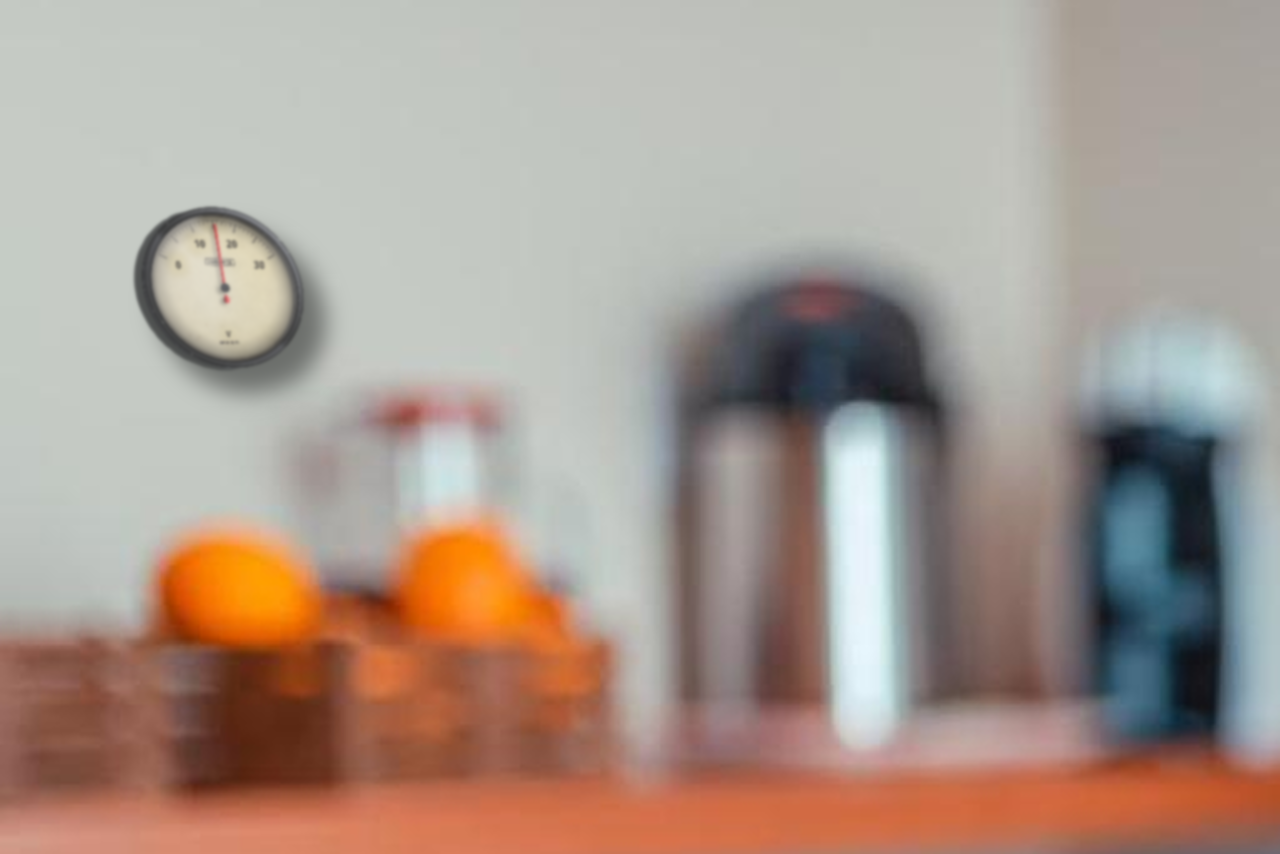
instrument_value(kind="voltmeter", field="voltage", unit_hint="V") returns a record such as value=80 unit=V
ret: value=15 unit=V
